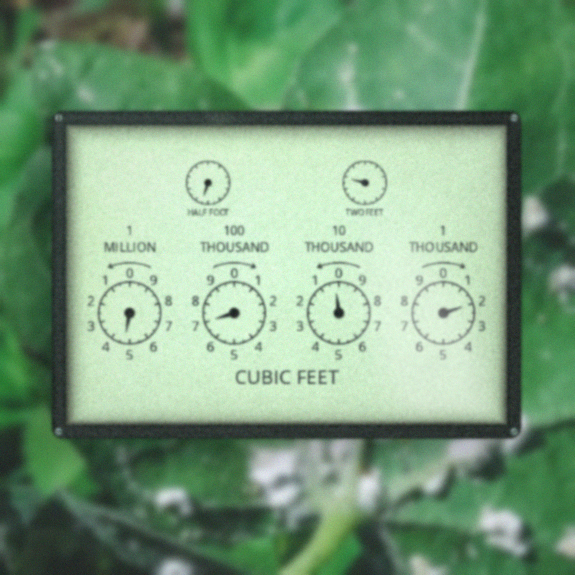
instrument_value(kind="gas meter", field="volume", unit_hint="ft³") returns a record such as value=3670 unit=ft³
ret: value=470200 unit=ft³
